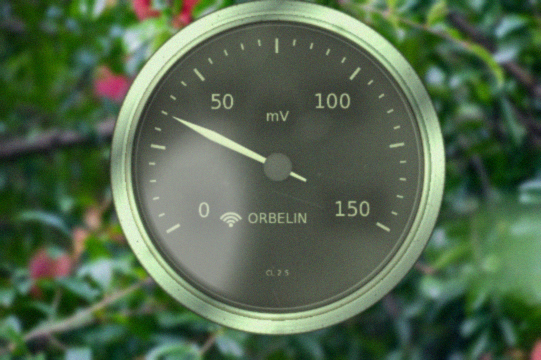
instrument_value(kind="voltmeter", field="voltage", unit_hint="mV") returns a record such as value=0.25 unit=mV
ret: value=35 unit=mV
